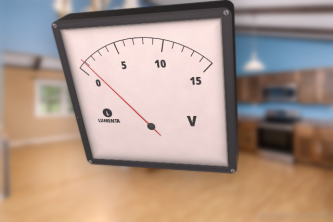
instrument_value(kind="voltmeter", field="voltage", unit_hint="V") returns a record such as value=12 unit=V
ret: value=1 unit=V
